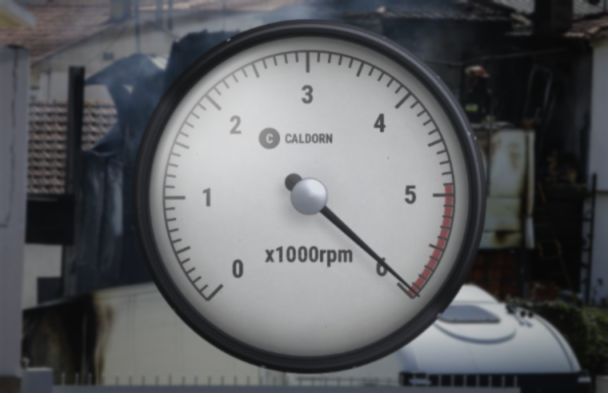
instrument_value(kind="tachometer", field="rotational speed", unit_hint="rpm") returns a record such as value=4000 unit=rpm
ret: value=5950 unit=rpm
